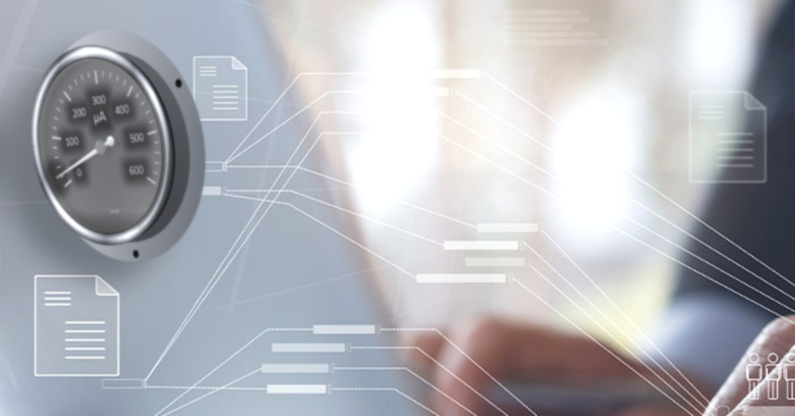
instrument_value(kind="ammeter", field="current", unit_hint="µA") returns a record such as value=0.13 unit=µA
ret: value=20 unit=µA
